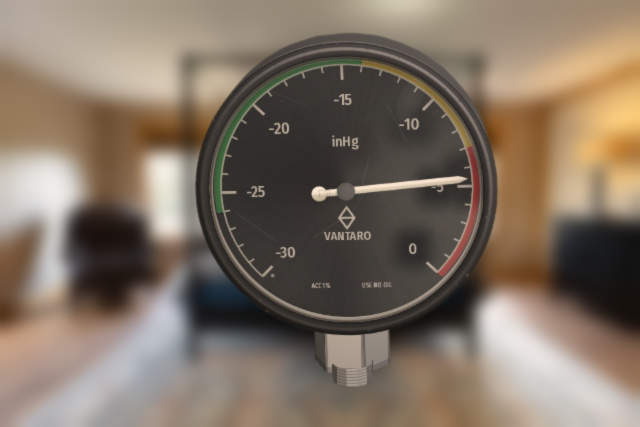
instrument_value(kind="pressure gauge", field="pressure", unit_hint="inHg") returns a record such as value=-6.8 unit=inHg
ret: value=-5.5 unit=inHg
